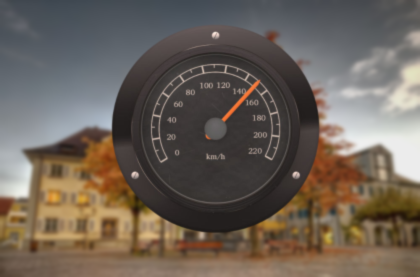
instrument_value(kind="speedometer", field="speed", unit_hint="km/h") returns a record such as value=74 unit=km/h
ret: value=150 unit=km/h
